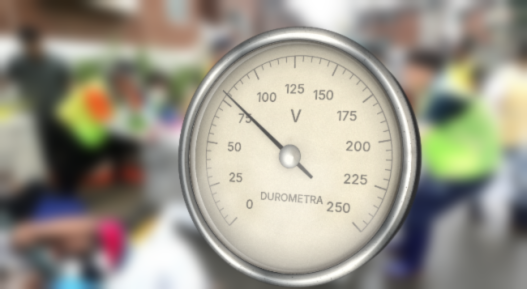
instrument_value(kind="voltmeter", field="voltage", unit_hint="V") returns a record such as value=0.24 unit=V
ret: value=80 unit=V
